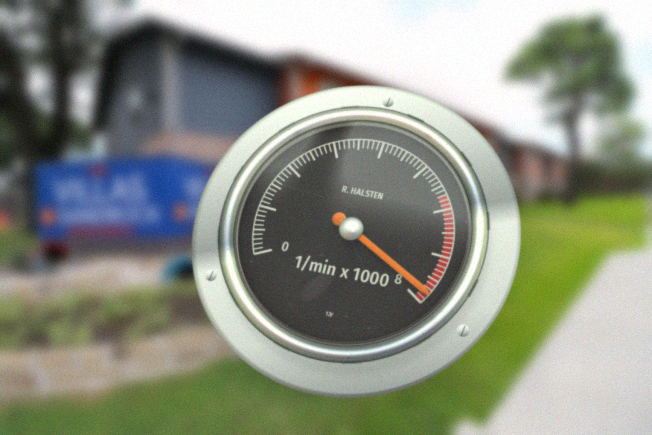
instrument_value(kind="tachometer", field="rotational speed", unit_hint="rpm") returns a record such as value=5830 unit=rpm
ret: value=7800 unit=rpm
